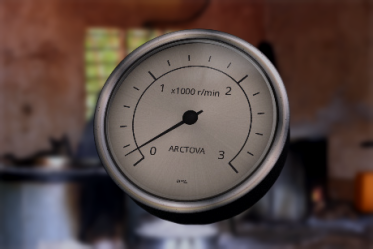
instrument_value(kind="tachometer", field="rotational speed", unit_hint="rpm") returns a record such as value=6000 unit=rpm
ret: value=100 unit=rpm
